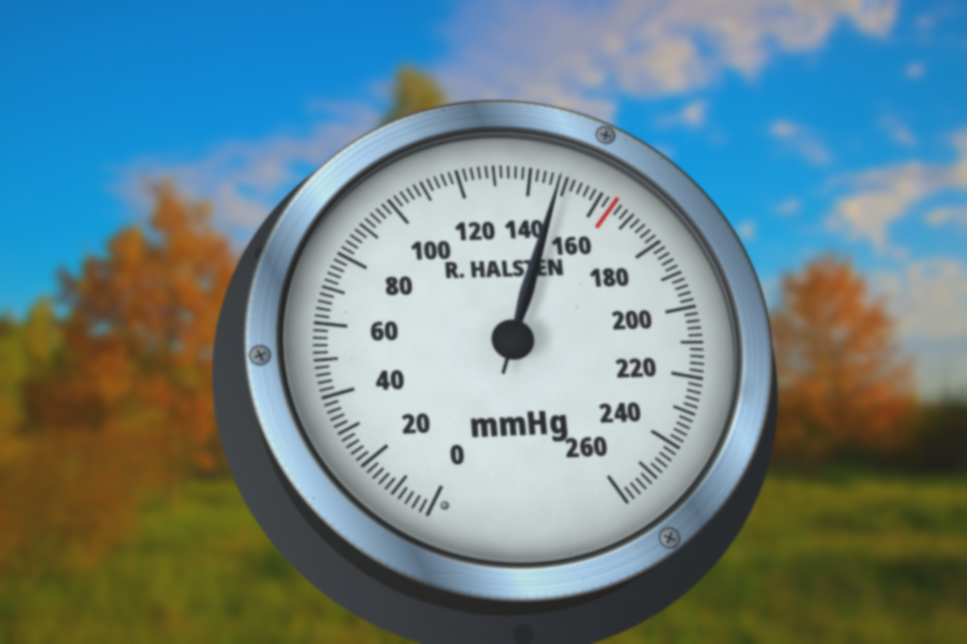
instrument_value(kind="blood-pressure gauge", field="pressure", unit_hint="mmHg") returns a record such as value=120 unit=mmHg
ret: value=148 unit=mmHg
